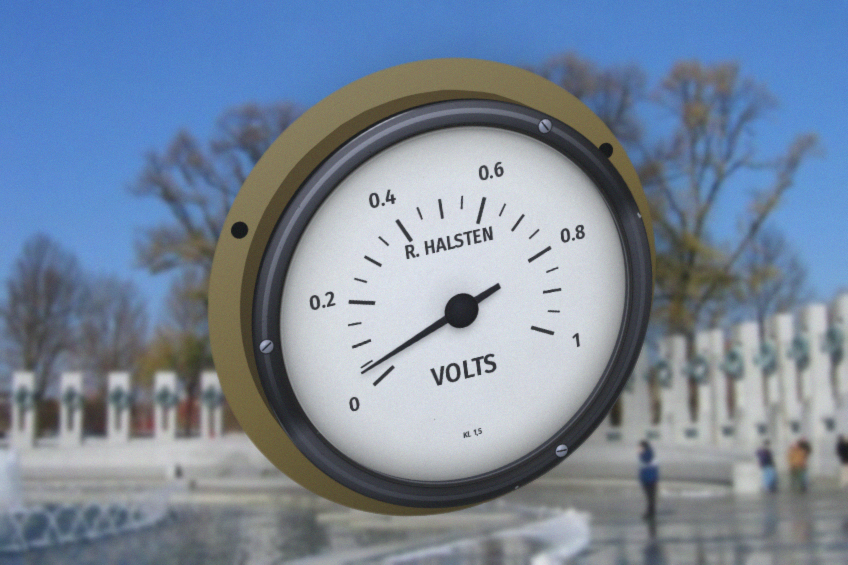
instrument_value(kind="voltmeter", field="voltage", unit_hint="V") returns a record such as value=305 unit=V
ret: value=0.05 unit=V
